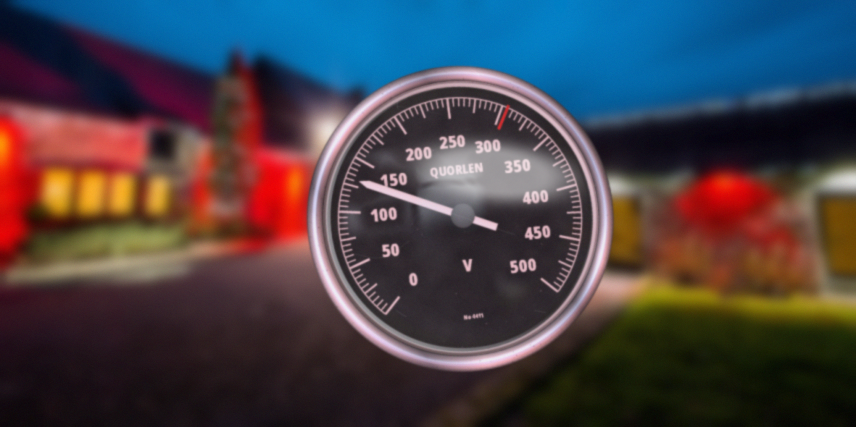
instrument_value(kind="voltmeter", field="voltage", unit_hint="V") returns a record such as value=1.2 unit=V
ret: value=130 unit=V
